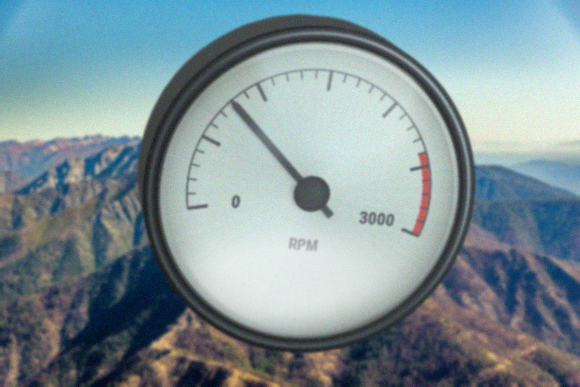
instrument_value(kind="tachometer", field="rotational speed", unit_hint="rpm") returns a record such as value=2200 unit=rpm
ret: value=800 unit=rpm
